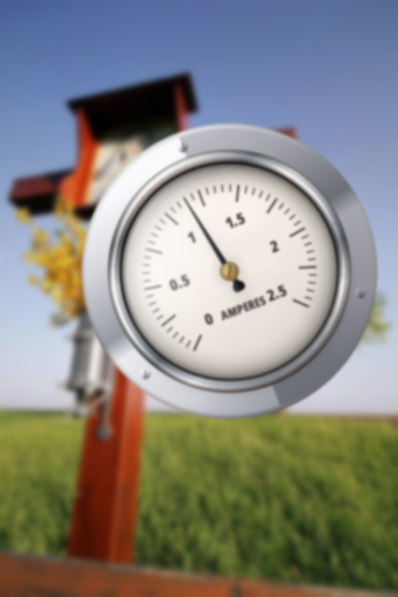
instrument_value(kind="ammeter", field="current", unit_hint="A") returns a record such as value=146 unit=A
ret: value=1.15 unit=A
